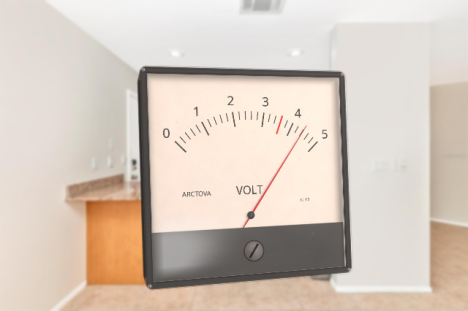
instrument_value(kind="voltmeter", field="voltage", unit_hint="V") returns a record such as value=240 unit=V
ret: value=4.4 unit=V
